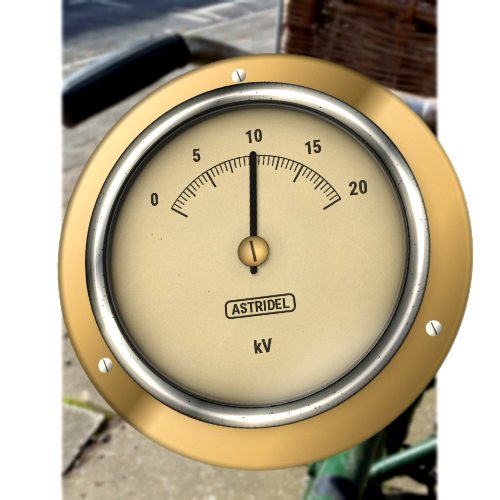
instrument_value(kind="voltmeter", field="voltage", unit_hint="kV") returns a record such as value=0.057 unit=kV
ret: value=10 unit=kV
